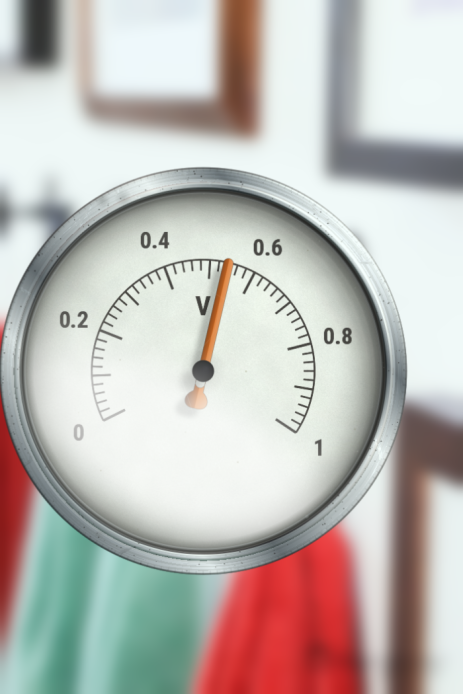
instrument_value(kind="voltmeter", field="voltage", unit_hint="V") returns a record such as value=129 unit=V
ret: value=0.54 unit=V
